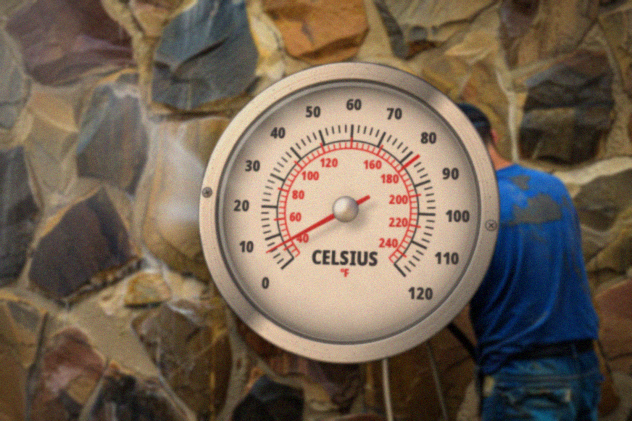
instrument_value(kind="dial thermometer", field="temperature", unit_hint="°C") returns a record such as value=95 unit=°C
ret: value=6 unit=°C
